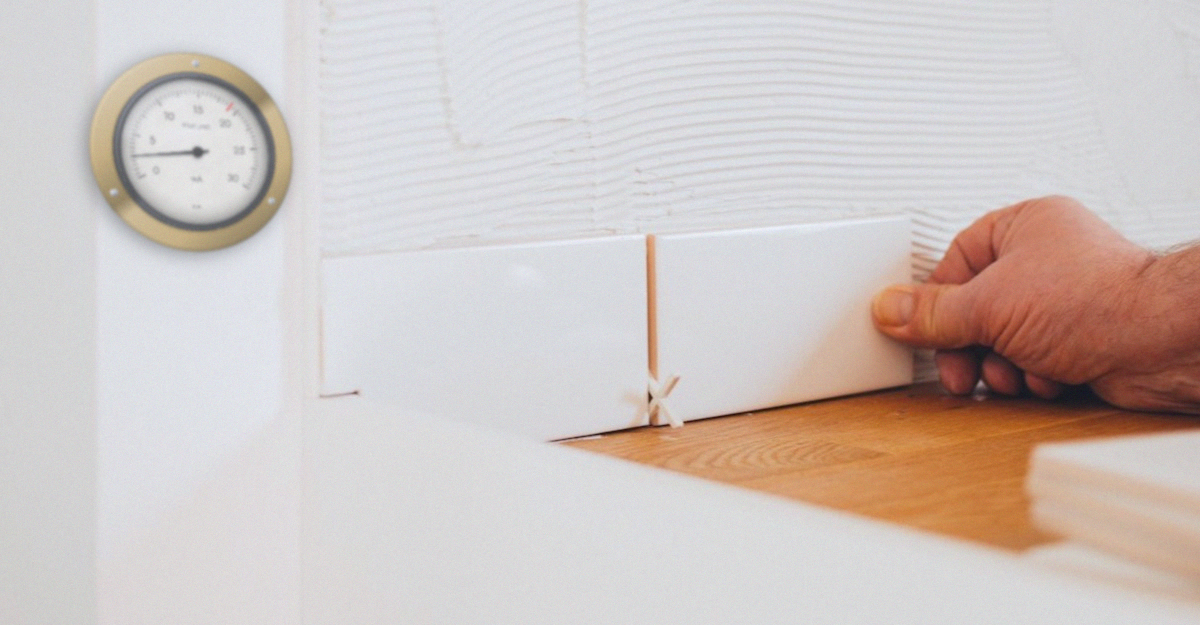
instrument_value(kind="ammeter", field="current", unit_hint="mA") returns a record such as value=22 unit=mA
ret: value=2.5 unit=mA
